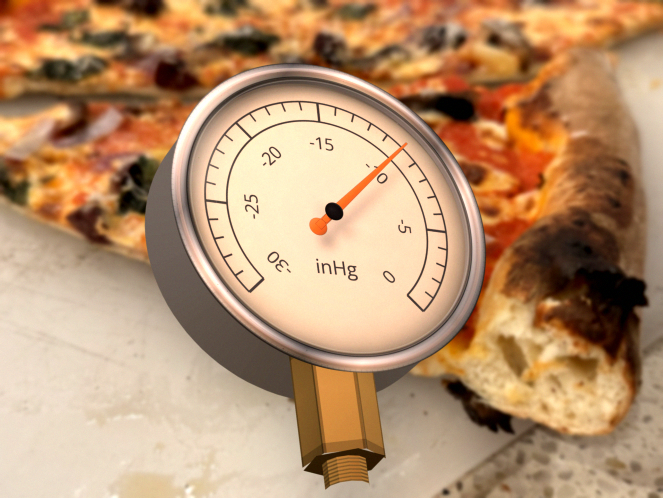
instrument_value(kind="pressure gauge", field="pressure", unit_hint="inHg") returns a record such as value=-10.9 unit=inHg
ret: value=-10 unit=inHg
